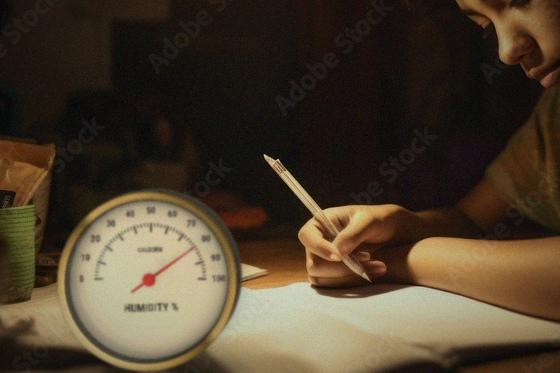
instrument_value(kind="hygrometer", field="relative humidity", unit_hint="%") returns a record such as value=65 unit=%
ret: value=80 unit=%
